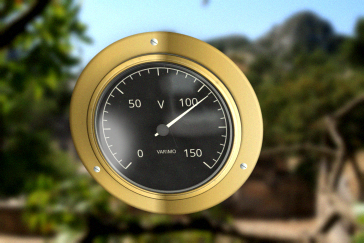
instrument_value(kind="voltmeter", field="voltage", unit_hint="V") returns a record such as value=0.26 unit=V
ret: value=105 unit=V
